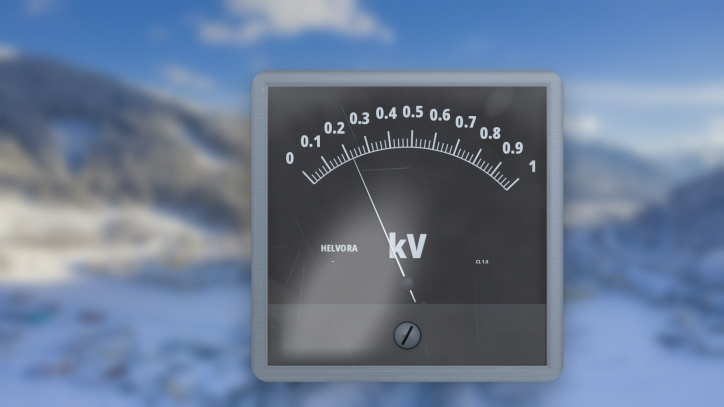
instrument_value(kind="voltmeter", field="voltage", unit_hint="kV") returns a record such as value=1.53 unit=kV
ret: value=0.22 unit=kV
